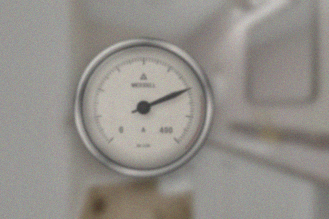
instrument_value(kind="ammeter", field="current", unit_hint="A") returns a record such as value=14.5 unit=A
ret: value=300 unit=A
